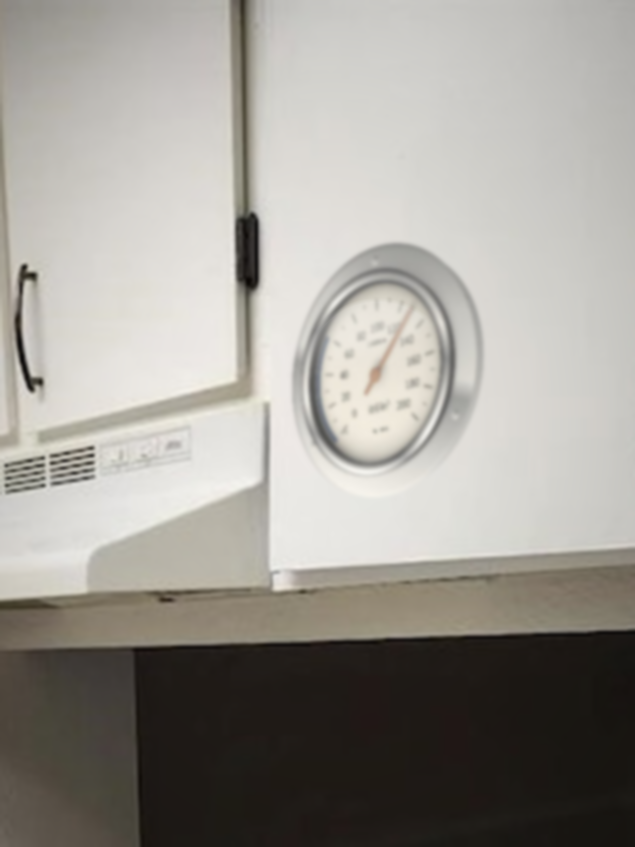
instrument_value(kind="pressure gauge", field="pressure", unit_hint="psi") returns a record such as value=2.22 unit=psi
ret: value=130 unit=psi
